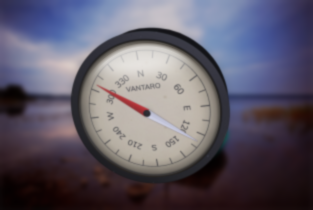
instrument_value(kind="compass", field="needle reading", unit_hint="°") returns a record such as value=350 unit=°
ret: value=307.5 unit=°
